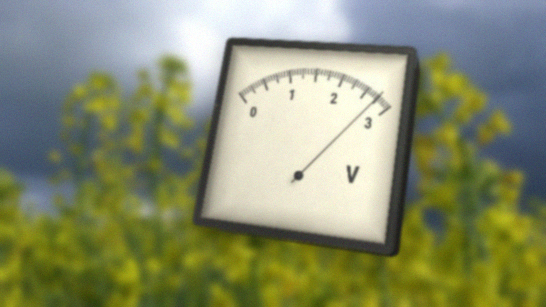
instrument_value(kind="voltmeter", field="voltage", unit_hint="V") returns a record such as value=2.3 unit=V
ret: value=2.75 unit=V
